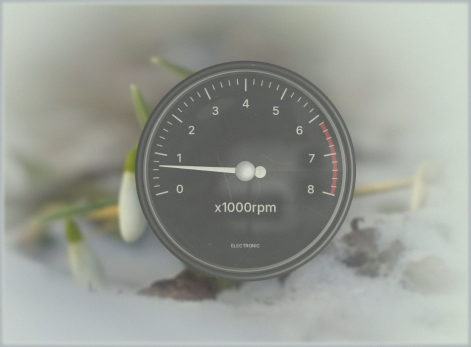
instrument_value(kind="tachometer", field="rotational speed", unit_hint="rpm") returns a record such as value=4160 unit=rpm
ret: value=700 unit=rpm
